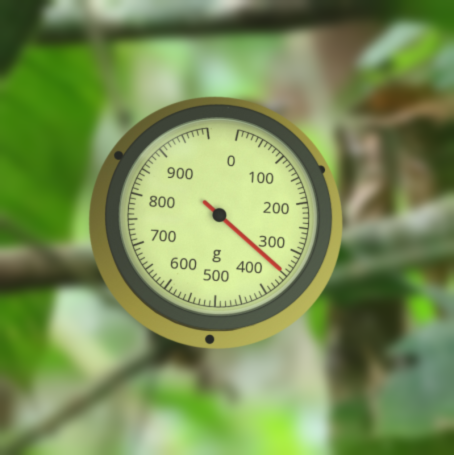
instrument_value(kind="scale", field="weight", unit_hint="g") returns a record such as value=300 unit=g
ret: value=350 unit=g
